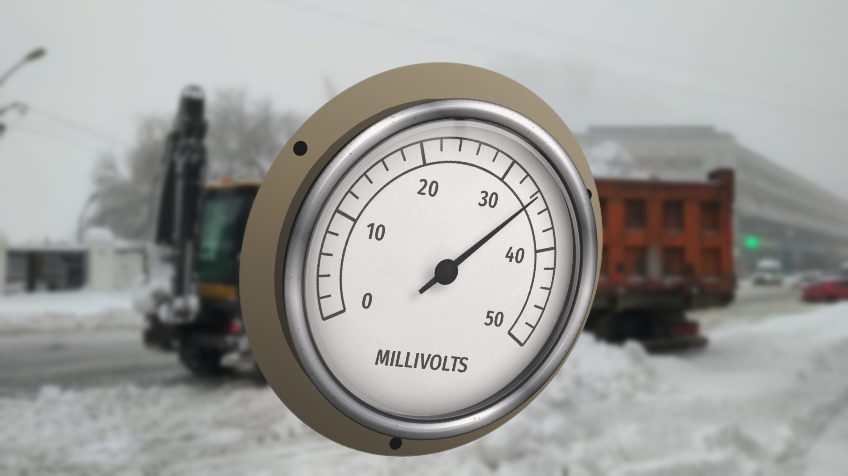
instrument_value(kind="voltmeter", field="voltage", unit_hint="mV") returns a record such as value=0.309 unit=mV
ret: value=34 unit=mV
